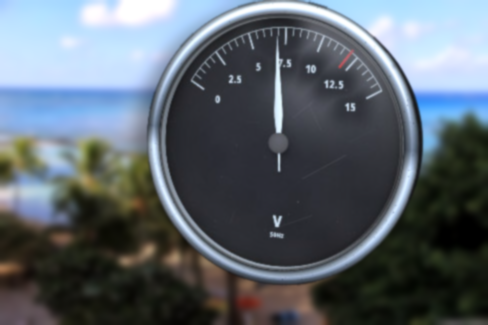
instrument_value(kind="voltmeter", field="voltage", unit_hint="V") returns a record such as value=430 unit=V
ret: value=7 unit=V
